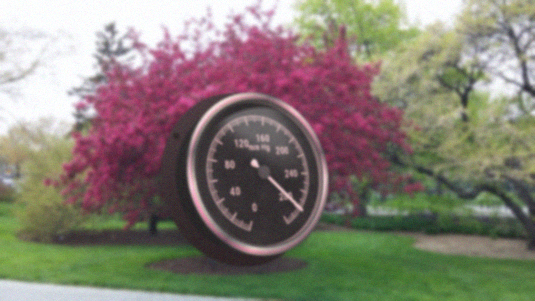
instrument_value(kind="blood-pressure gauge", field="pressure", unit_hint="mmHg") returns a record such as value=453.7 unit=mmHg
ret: value=280 unit=mmHg
